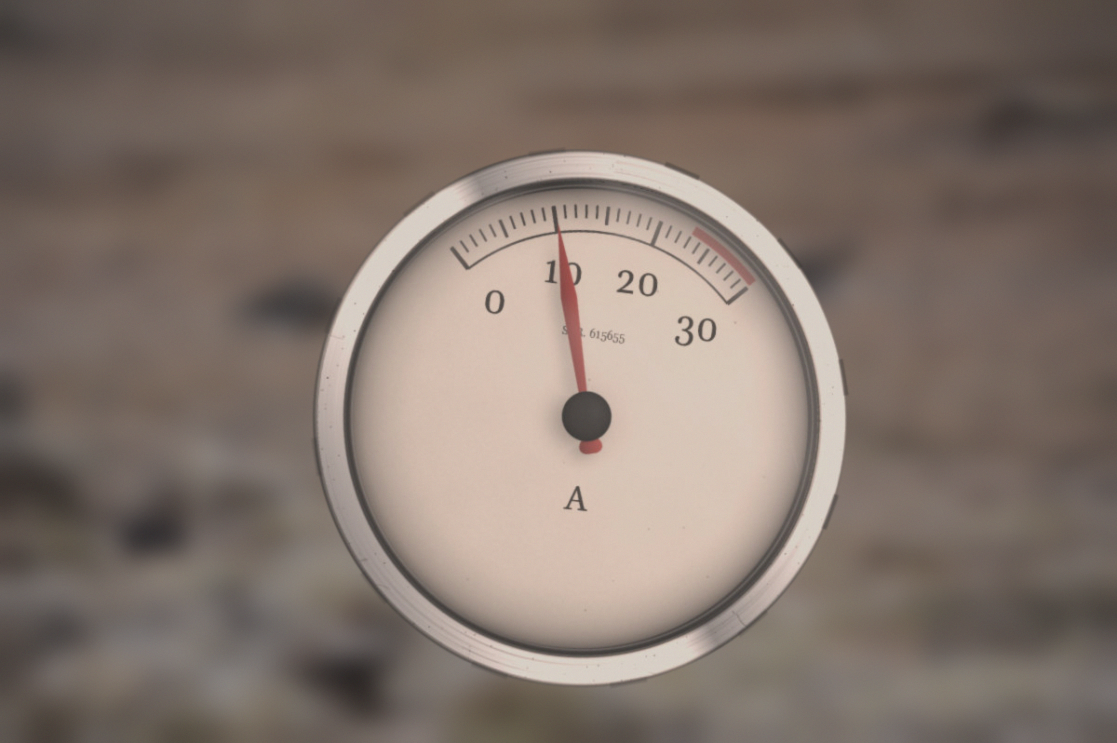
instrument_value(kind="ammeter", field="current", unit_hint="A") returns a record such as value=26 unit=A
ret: value=10 unit=A
